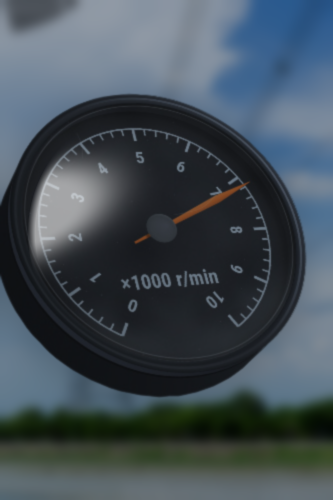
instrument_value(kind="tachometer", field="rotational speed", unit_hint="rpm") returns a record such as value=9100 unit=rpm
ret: value=7200 unit=rpm
